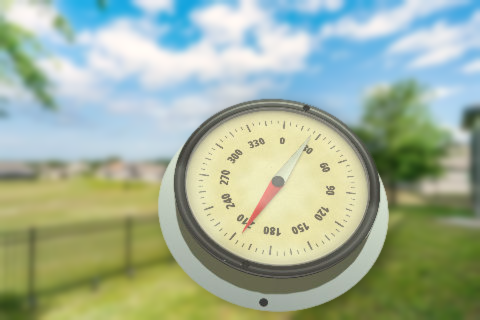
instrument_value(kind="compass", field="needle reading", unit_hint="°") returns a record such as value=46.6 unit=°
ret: value=205 unit=°
